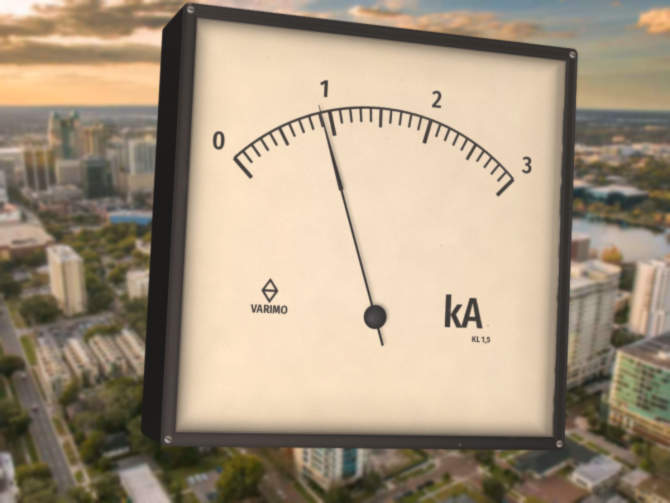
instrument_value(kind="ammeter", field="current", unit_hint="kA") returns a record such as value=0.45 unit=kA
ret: value=0.9 unit=kA
